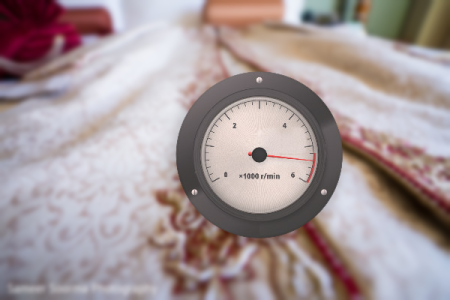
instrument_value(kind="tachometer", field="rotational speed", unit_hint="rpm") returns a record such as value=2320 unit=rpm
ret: value=5400 unit=rpm
